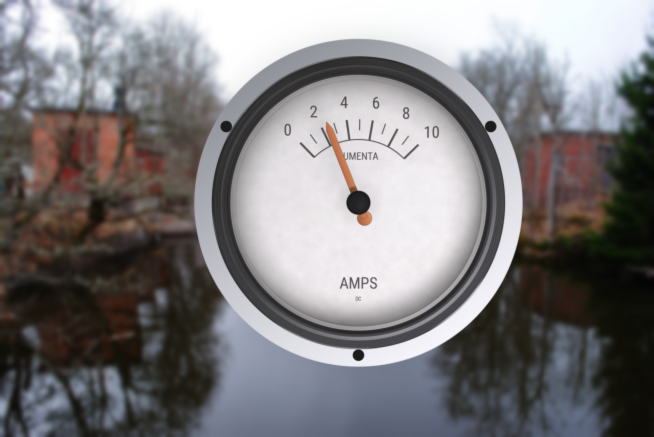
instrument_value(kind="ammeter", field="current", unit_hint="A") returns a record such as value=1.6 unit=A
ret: value=2.5 unit=A
